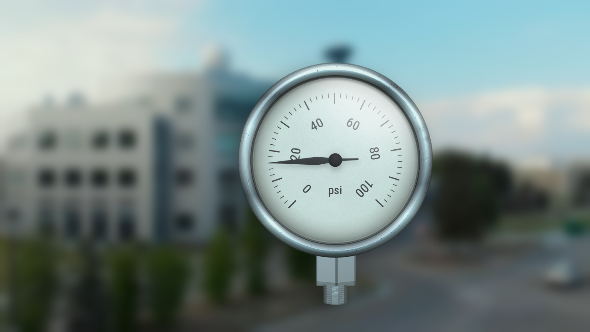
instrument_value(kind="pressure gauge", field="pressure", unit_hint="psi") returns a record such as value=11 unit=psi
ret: value=16 unit=psi
